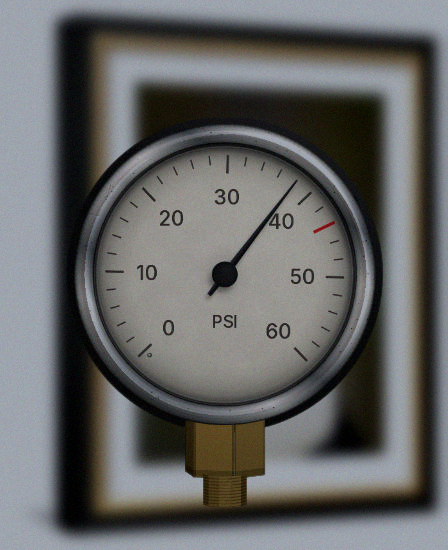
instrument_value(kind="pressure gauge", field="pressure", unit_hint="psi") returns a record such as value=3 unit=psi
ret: value=38 unit=psi
